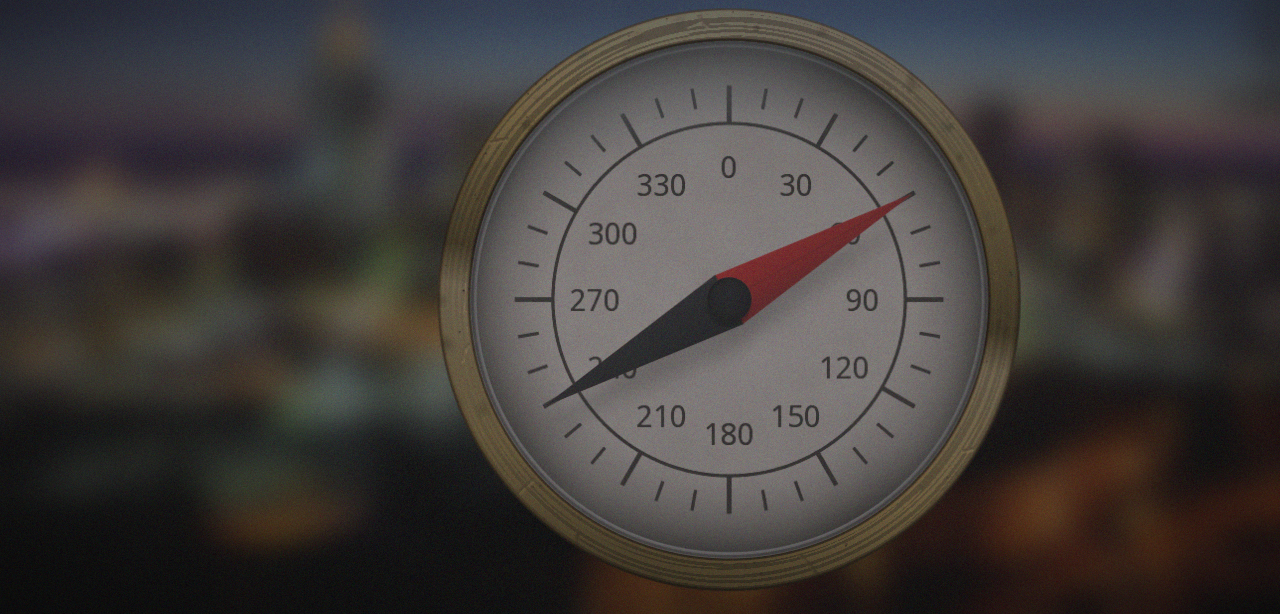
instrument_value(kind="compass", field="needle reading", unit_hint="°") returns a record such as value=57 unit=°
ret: value=60 unit=°
